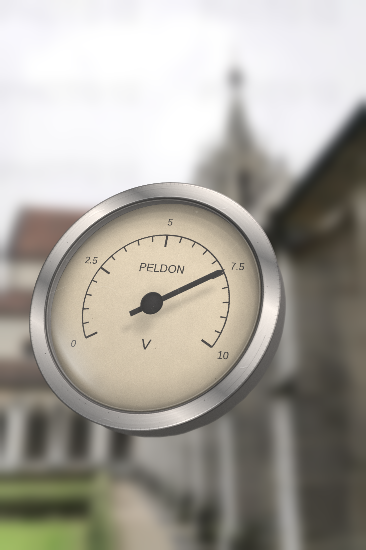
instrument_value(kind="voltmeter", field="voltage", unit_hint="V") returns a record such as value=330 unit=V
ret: value=7.5 unit=V
